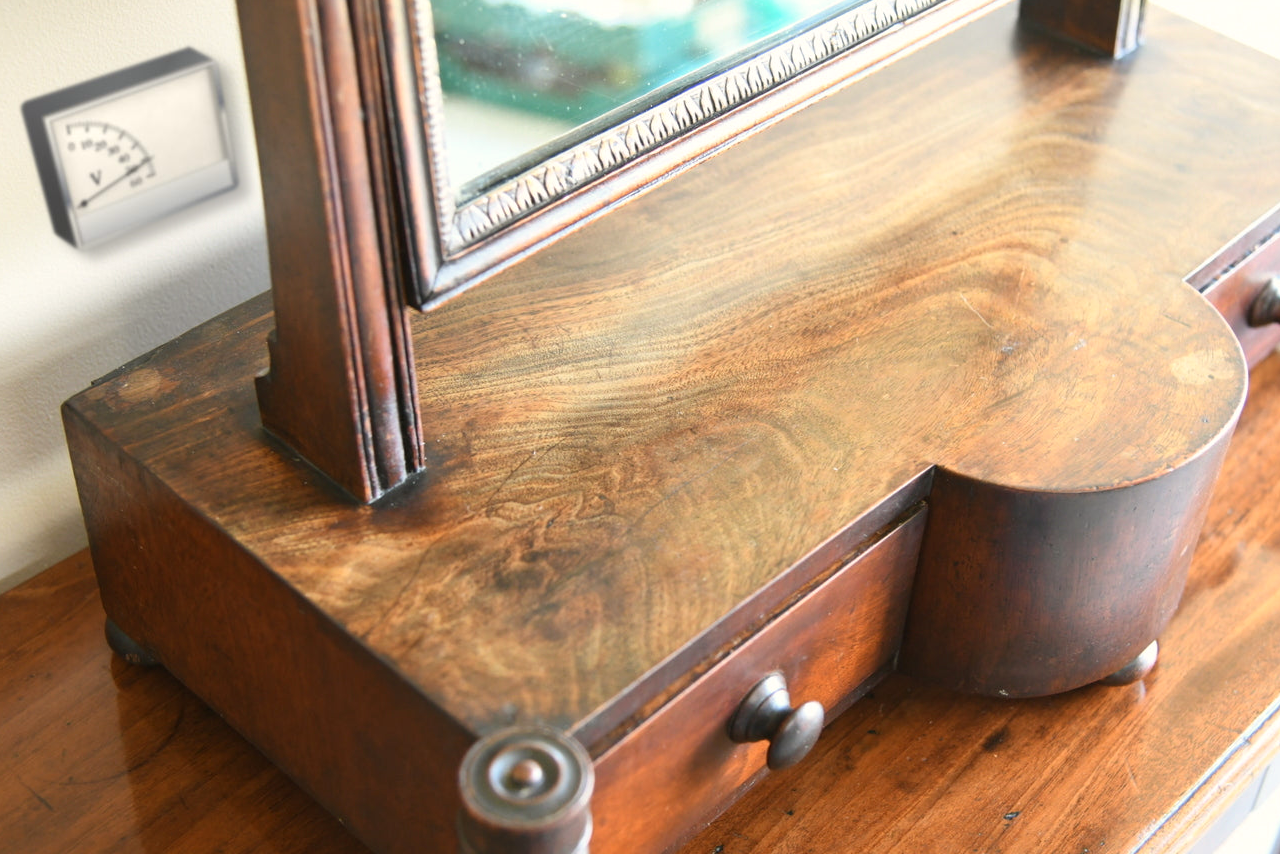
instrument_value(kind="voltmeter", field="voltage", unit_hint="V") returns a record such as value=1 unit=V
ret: value=50 unit=V
